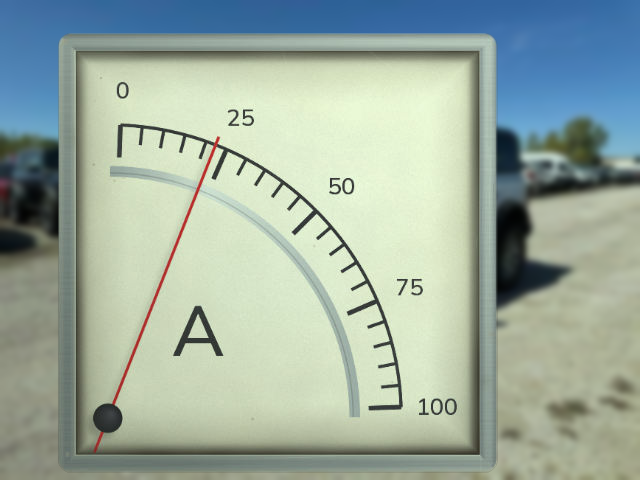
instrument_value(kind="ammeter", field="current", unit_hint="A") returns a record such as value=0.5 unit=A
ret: value=22.5 unit=A
